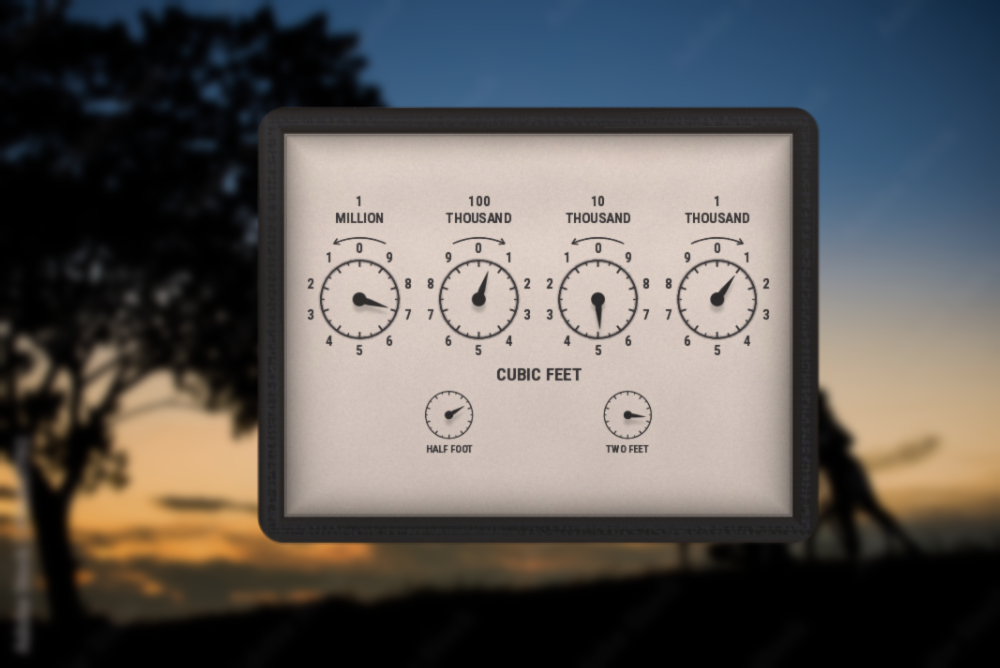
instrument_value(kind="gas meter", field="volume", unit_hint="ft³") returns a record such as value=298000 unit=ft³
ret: value=705100 unit=ft³
